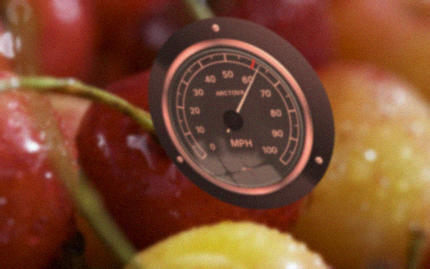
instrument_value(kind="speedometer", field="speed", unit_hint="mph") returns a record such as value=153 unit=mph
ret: value=62.5 unit=mph
